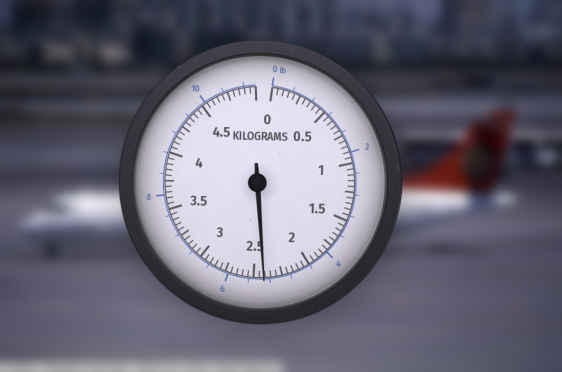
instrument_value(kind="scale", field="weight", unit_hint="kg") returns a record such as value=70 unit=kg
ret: value=2.4 unit=kg
